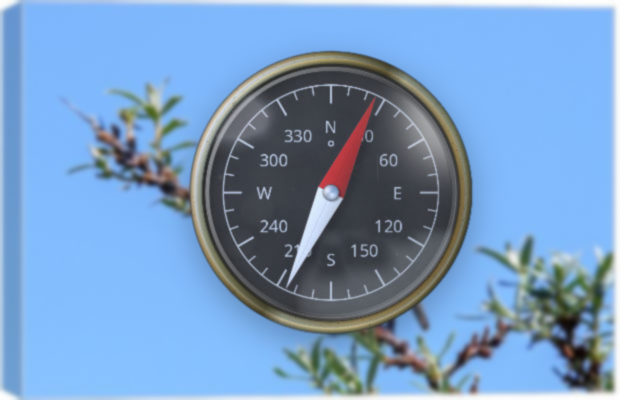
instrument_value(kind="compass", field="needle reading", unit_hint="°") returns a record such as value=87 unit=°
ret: value=25 unit=°
